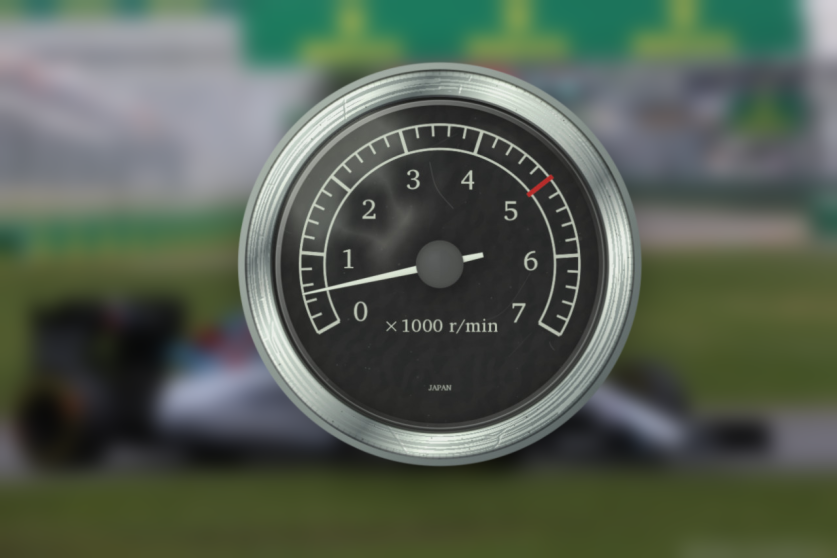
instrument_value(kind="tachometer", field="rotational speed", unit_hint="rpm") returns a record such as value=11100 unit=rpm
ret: value=500 unit=rpm
